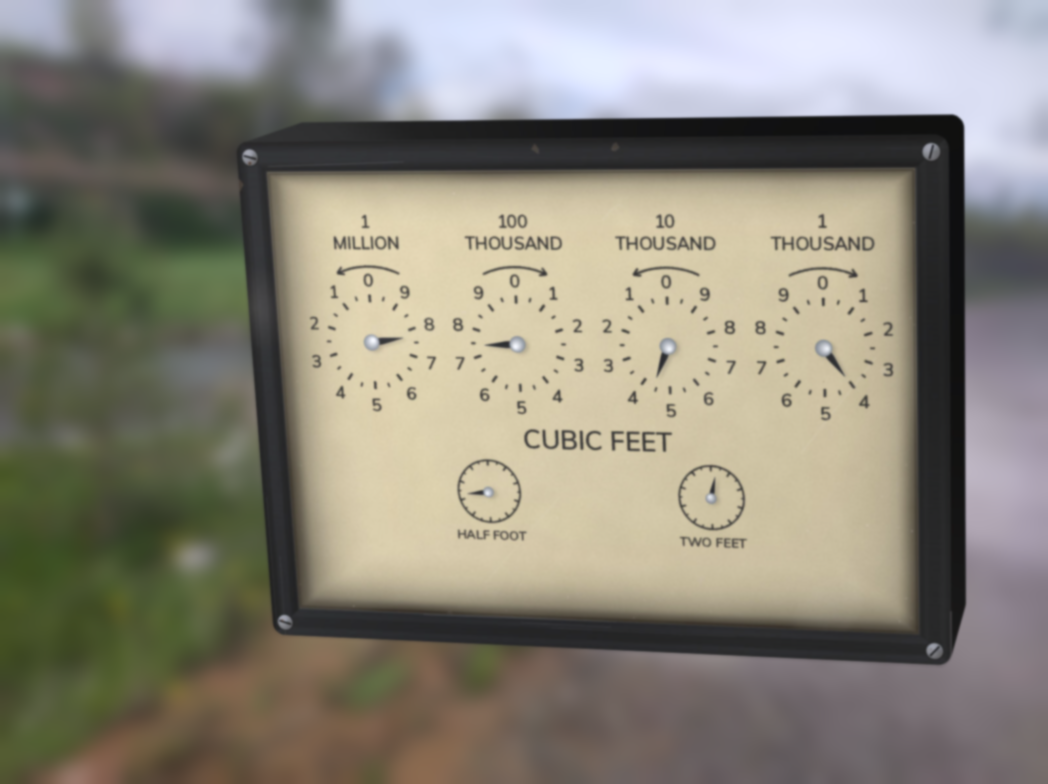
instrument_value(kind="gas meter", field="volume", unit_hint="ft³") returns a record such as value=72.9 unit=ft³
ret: value=774400 unit=ft³
